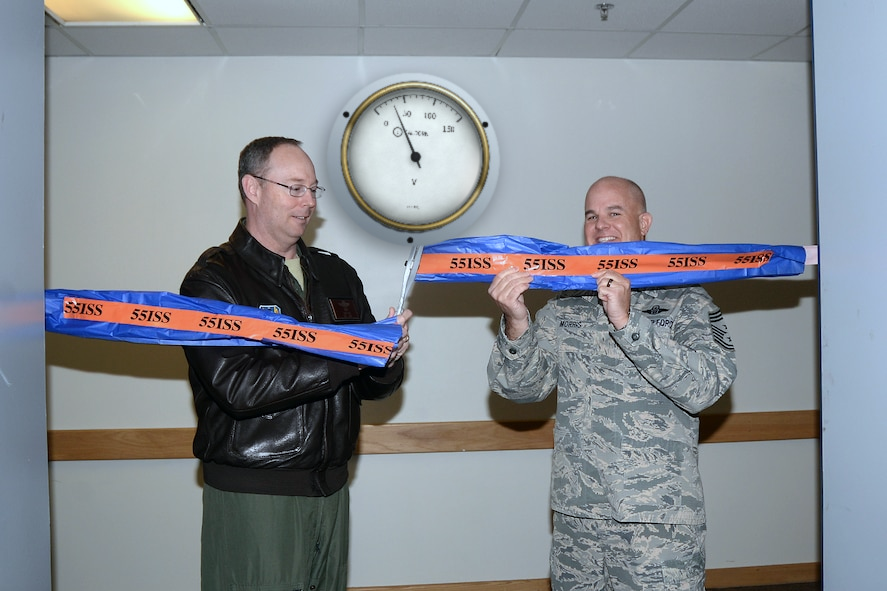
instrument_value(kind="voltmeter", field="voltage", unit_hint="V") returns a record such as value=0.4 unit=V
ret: value=30 unit=V
